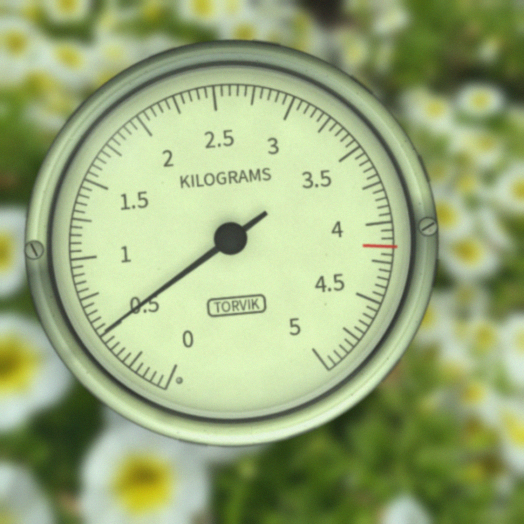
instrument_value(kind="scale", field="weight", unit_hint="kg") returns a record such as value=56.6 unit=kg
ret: value=0.5 unit=kg
